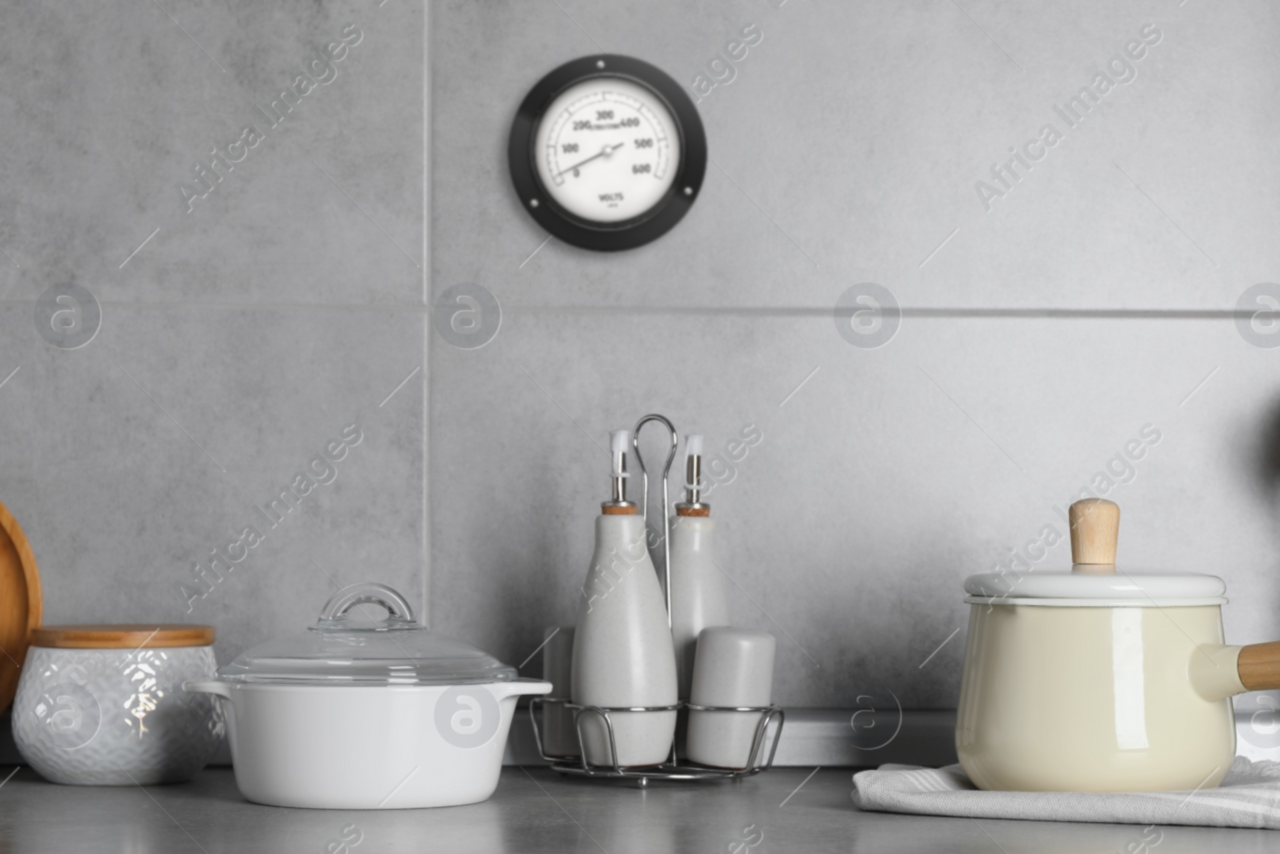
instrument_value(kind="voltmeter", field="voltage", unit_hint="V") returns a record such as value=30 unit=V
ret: value=20 unit=V
